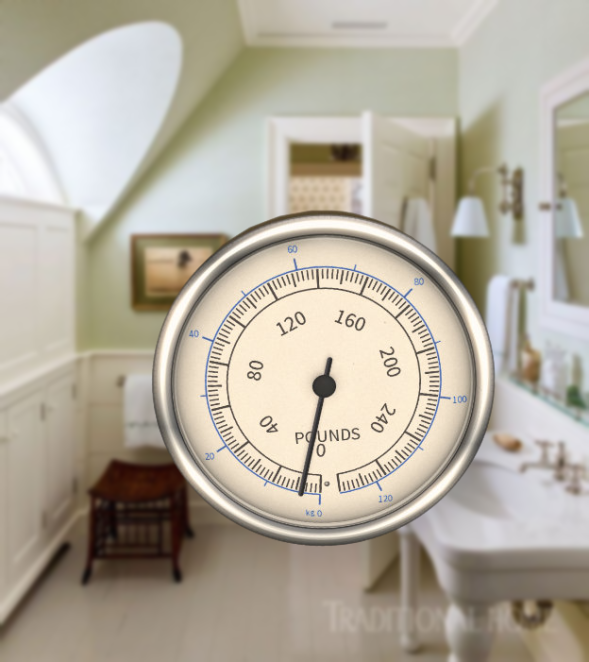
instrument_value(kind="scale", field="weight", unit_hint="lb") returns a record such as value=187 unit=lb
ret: value=8 unit=lb
